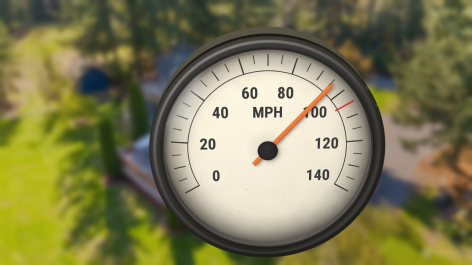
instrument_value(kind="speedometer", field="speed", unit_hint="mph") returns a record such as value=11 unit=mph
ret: value=95 unit=mph
